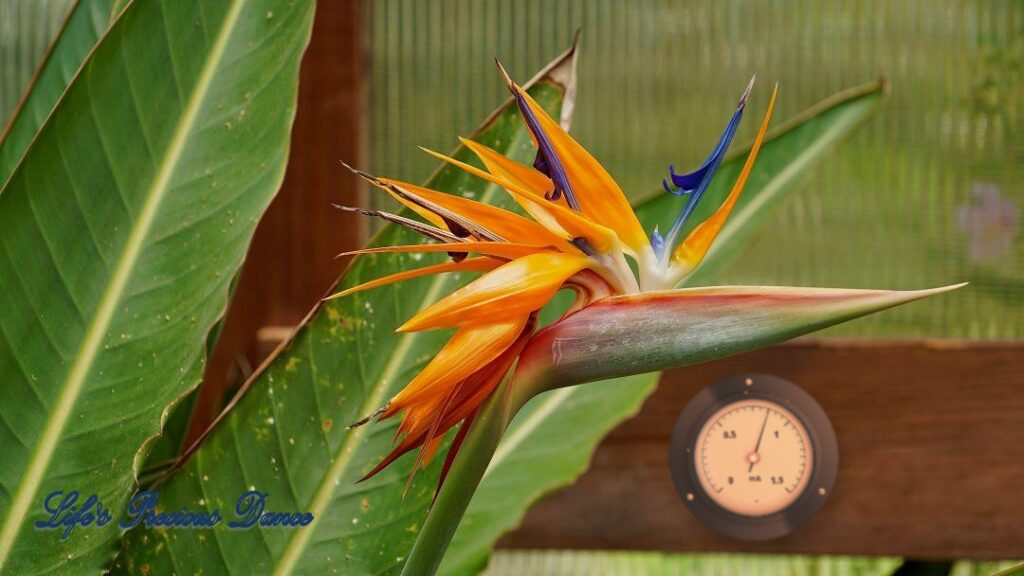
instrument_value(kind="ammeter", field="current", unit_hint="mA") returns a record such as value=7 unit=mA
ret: value=0.85 unit=mA
